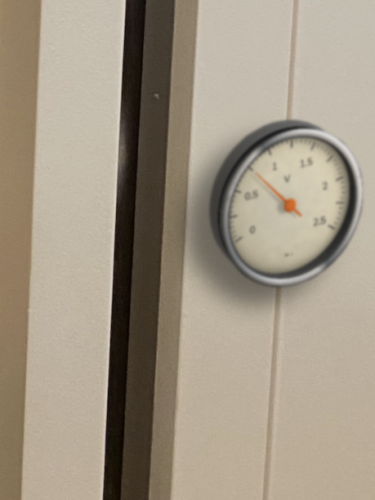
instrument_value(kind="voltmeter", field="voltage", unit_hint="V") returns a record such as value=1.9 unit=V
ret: value=0.75 unit=V
